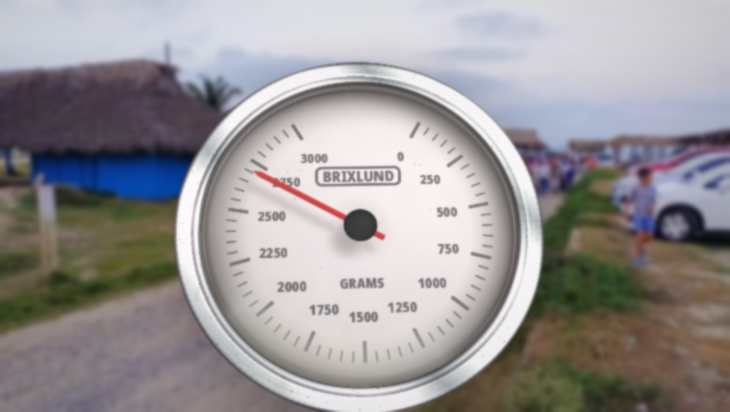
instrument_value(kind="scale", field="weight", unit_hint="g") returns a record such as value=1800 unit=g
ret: value=2700 unit=g
